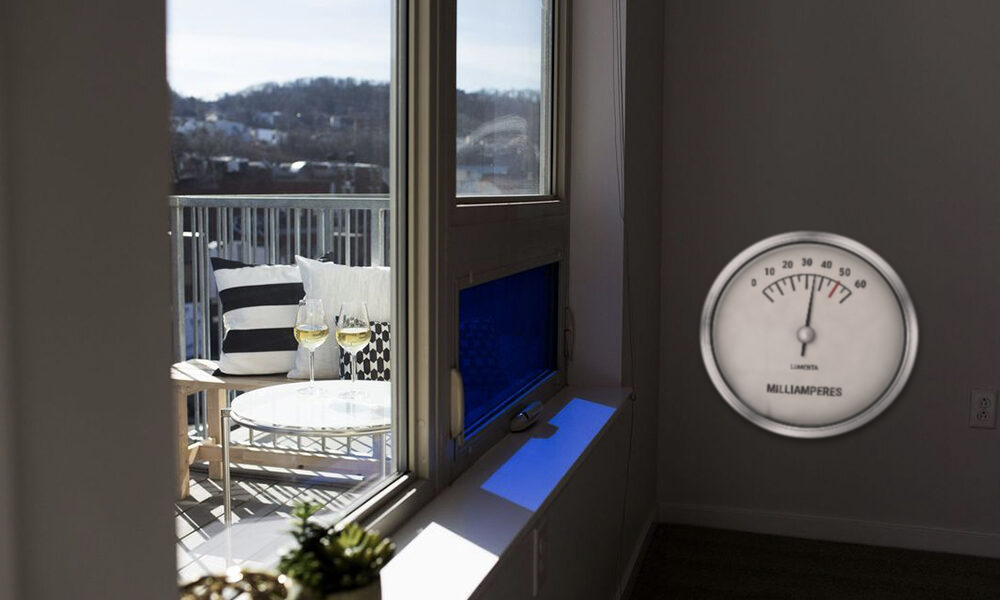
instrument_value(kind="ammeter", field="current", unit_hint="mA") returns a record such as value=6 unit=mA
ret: value=35 unit=mA
